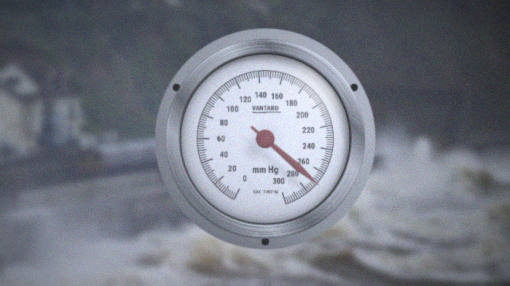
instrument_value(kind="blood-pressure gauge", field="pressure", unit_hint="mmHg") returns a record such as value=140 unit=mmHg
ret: value=270 unit=mmHg
